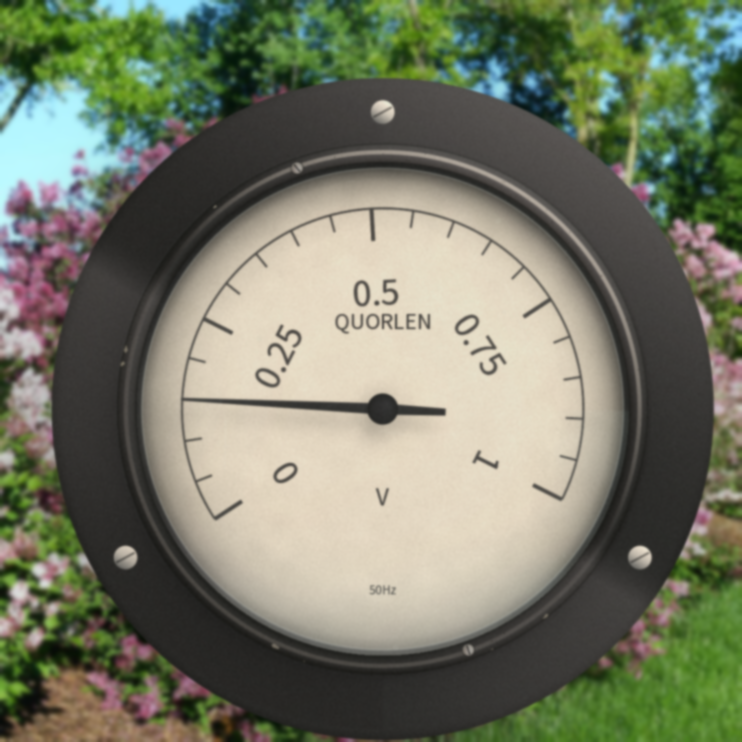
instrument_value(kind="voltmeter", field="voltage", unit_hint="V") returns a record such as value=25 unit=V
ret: value=0.15 unit=V
